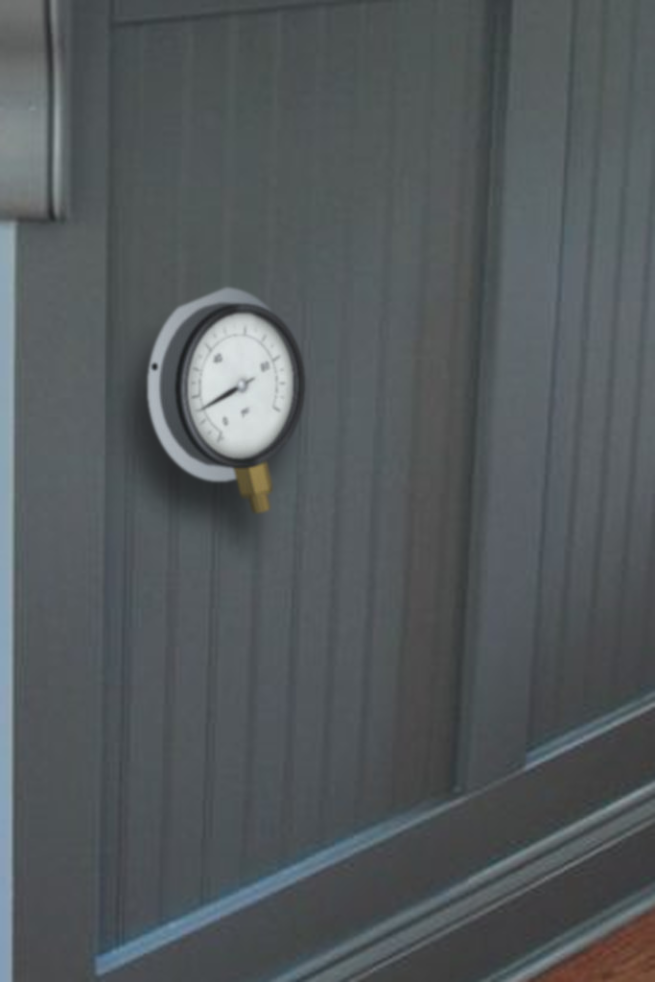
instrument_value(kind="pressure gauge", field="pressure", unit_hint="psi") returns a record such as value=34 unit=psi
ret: value=15 unit=psi
